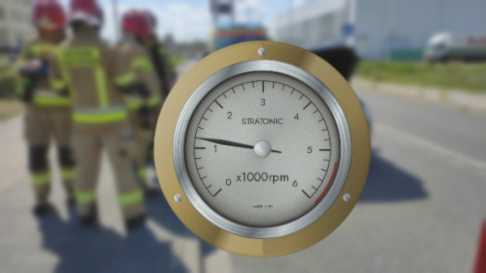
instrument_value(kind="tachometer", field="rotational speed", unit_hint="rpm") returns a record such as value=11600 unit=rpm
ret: value=1200 unit=rpm
